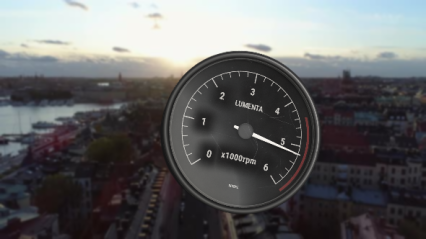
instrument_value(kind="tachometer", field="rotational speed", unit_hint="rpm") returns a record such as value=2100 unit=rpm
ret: value=5200 unit=rpm
